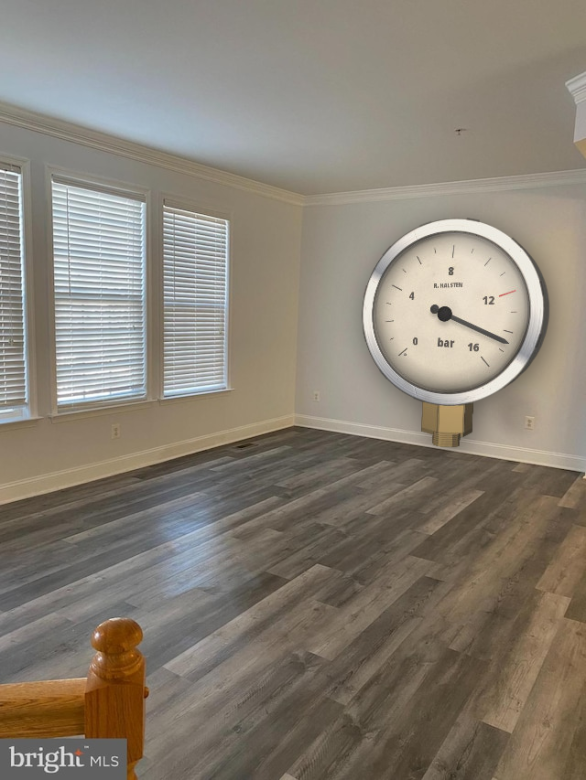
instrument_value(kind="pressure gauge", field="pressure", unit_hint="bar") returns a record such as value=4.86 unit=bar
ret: value=14.5 unit=bar
